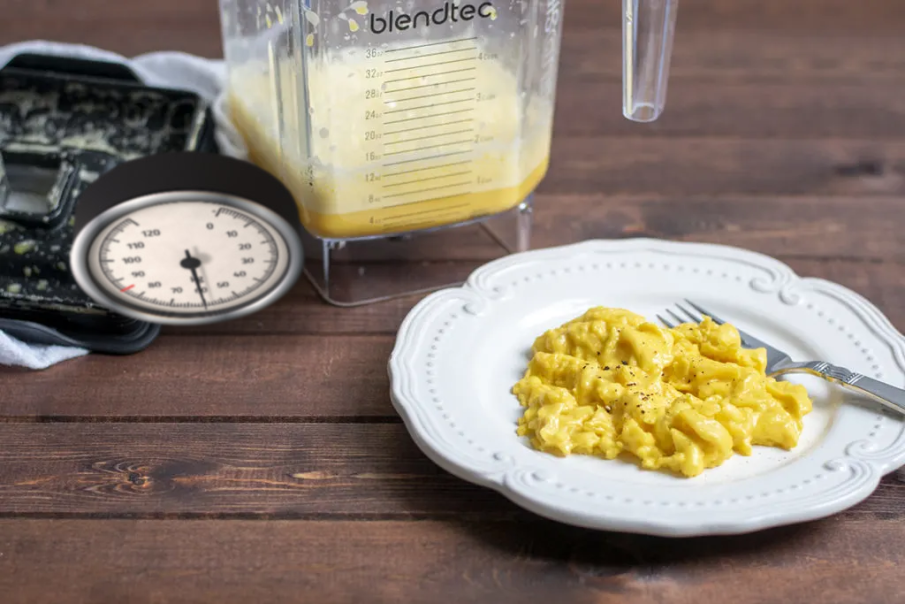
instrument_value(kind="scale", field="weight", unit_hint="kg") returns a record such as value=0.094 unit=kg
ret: value=60 unit=kg
